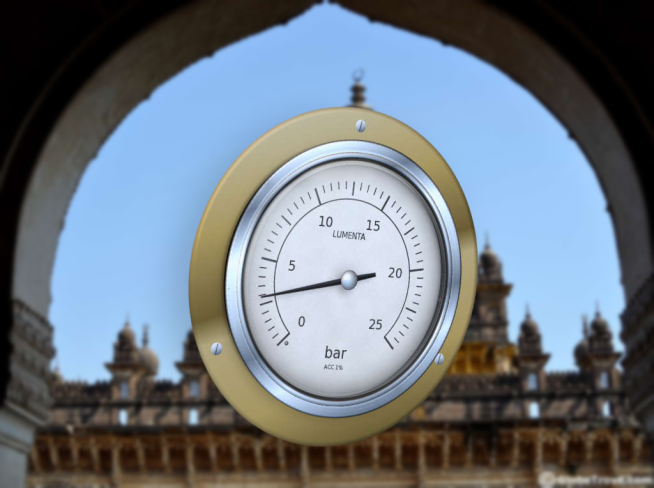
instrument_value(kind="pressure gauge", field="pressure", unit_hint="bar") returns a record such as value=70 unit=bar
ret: value=3 unit=bar
